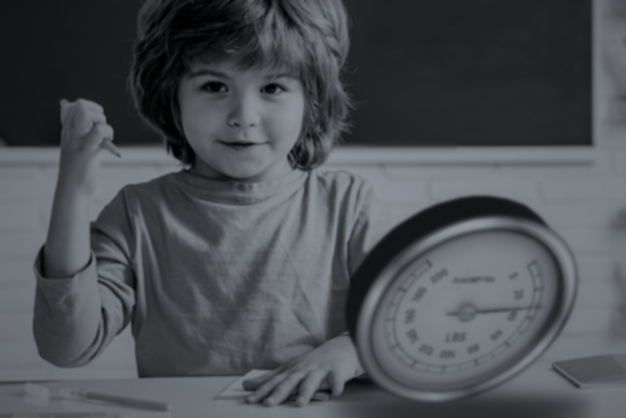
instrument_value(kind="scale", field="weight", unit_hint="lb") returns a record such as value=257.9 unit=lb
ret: value=30 unit=lb
